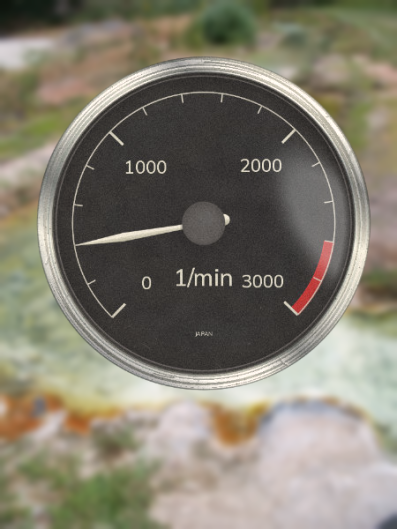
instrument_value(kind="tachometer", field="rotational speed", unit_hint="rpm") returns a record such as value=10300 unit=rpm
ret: value=400 unit=rpm
